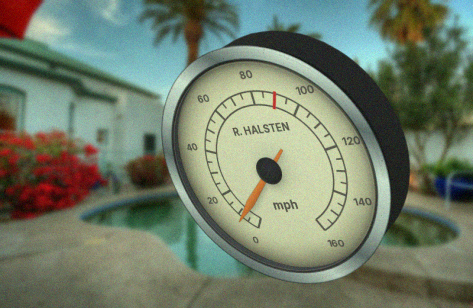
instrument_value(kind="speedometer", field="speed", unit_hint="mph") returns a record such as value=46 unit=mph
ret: value=7.5 unit=mph
